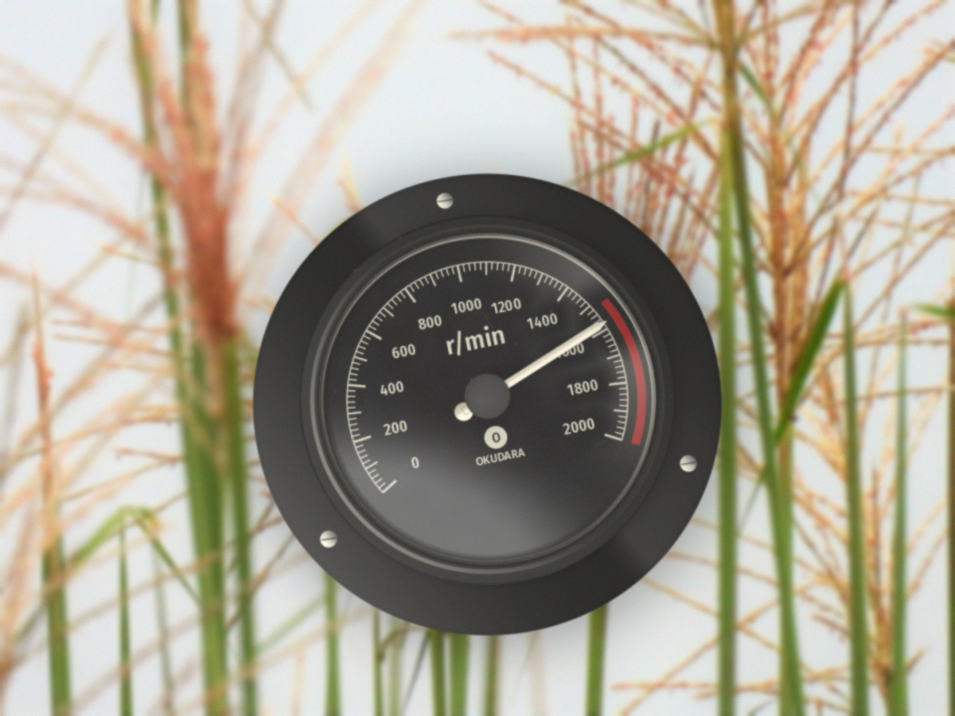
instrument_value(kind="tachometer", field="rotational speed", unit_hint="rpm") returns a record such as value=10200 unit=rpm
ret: value=1580 unit=rpm
